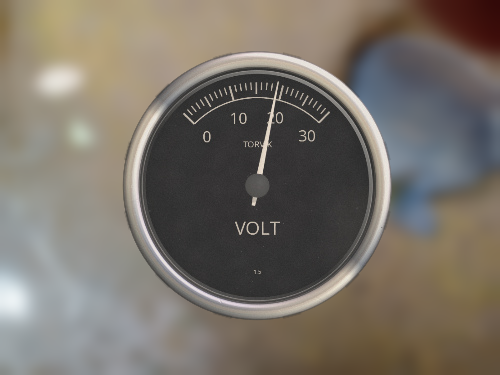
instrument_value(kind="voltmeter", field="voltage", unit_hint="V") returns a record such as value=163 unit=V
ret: value=19 unit=V
